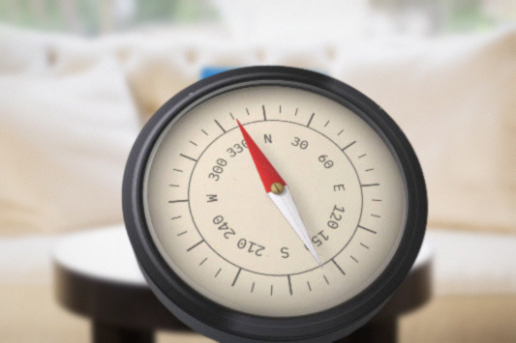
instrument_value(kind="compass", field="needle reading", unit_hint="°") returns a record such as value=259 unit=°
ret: value=340 unit=°
